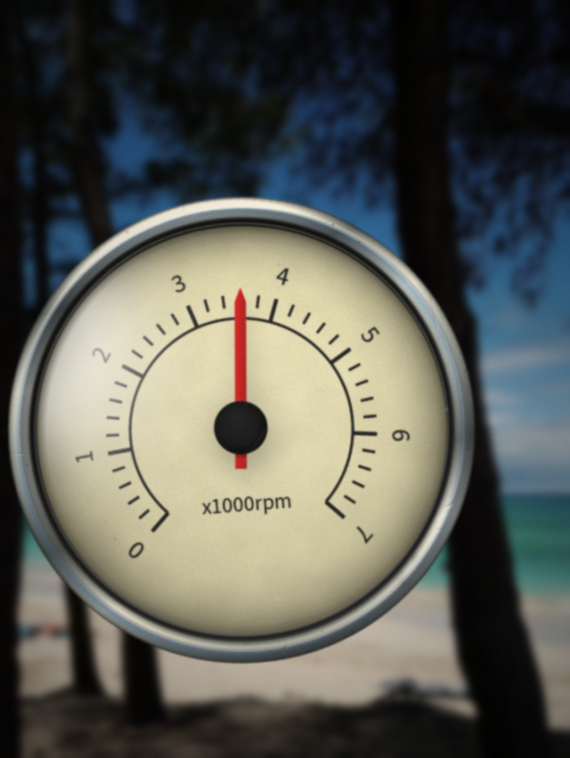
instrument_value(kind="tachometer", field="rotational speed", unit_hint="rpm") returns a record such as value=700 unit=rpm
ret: value=3600 unit=rpm
